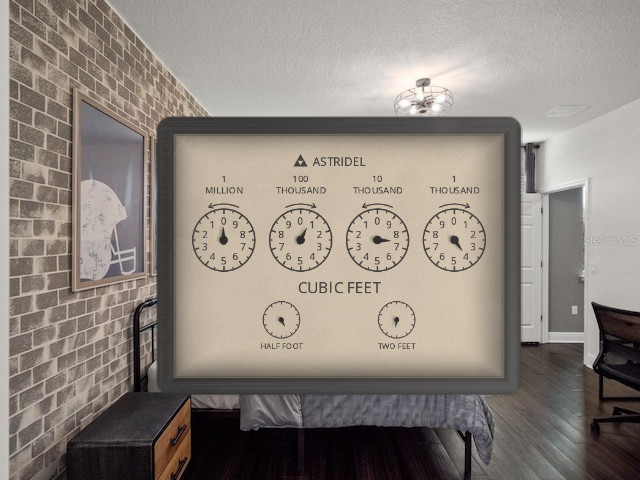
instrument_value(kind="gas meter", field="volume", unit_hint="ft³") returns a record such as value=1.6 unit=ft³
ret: value=7400 unit=ft³
